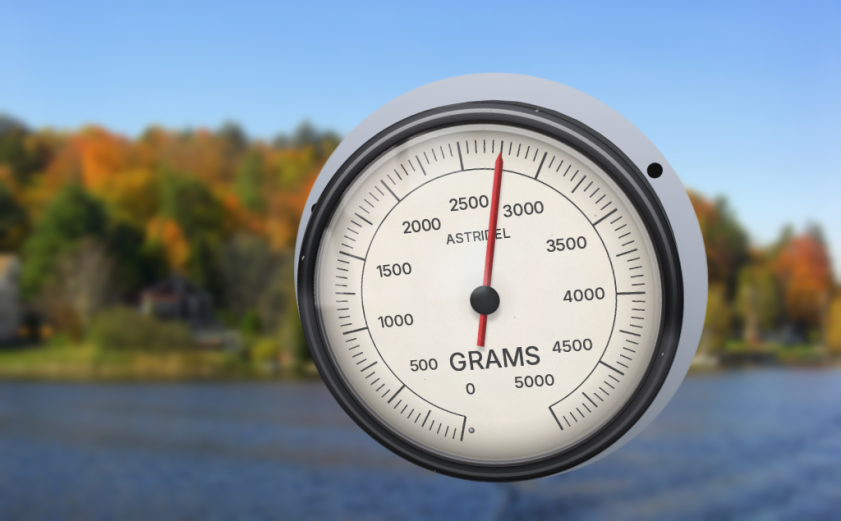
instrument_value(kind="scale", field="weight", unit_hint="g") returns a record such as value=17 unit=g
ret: value=2750 unit=g
